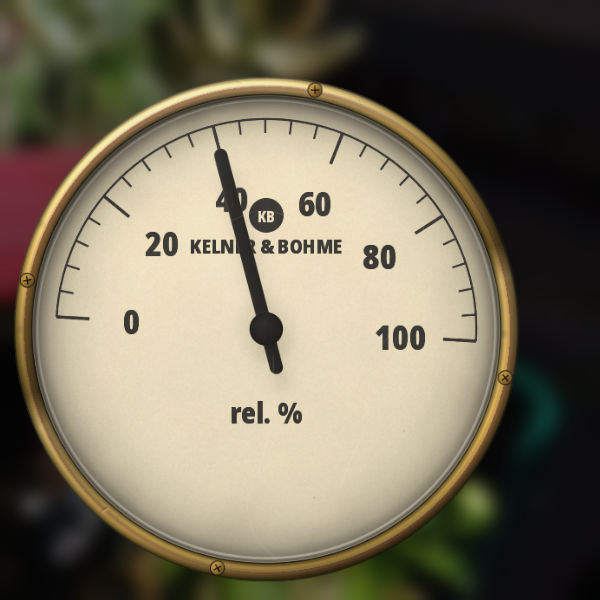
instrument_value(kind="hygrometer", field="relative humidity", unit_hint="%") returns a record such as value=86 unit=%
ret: value=40 unit=%
